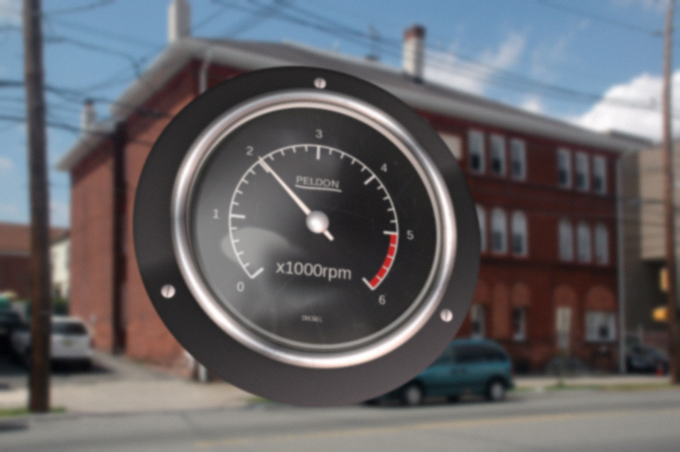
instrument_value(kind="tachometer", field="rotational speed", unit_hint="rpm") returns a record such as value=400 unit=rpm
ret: value=2000 unit=rpm
